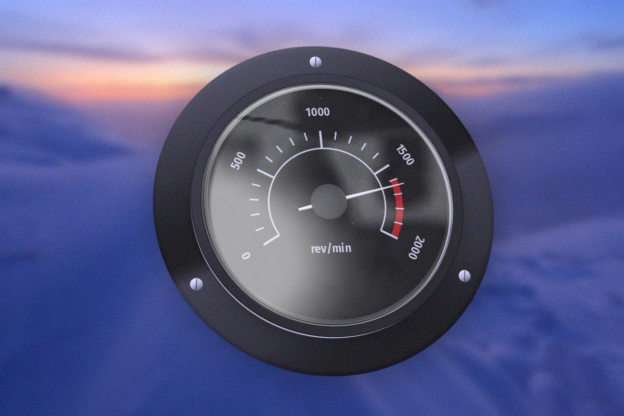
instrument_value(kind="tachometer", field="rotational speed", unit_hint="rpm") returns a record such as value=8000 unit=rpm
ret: value=1650 unit=rpm
